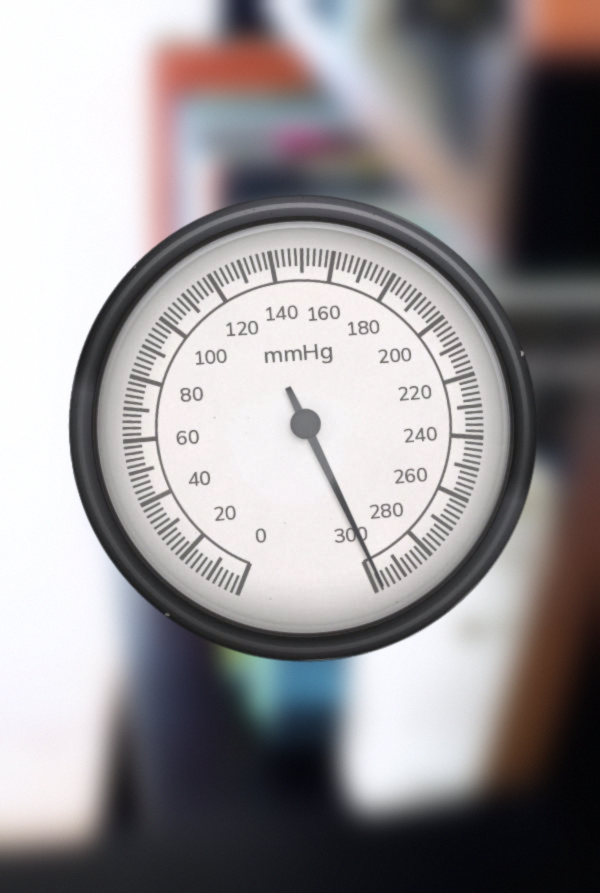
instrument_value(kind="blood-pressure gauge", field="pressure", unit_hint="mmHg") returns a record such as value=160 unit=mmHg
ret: value=298 unit=mmHg
